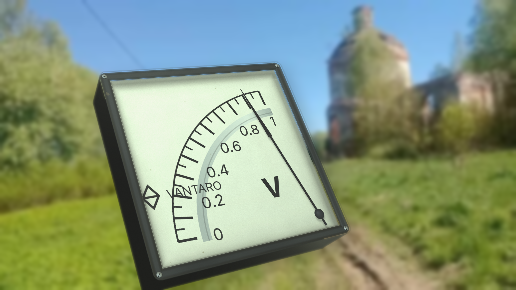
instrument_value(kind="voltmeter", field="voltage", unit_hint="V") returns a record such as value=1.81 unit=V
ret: value=0.9 unit=V
